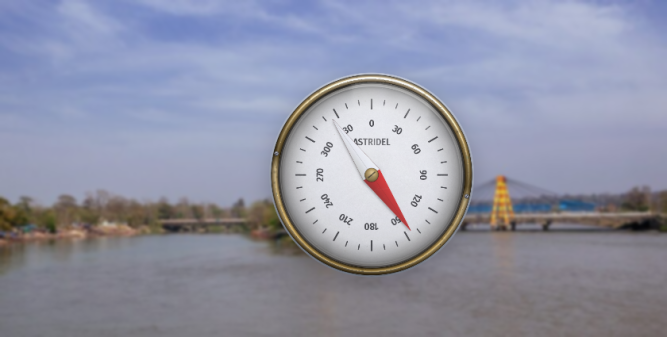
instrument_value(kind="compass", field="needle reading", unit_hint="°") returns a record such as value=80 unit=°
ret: value=145 unit=°
